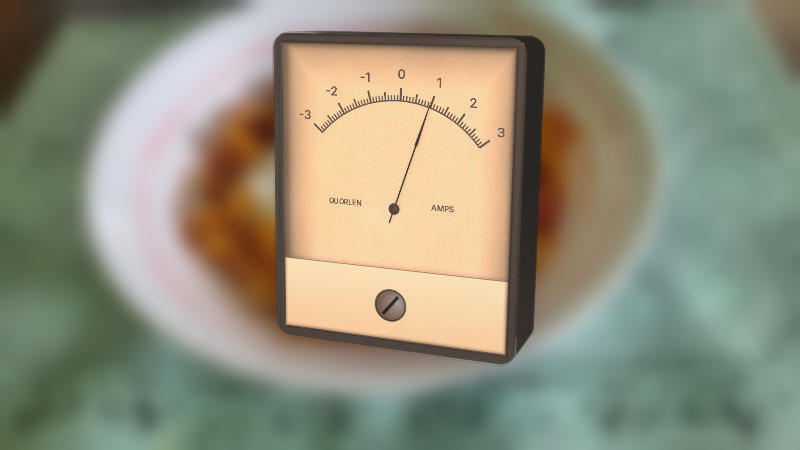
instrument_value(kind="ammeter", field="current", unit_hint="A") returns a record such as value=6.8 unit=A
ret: value=1 unit=A
